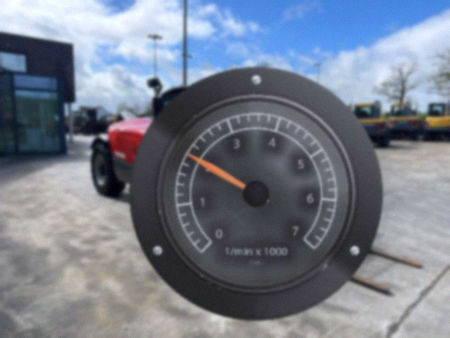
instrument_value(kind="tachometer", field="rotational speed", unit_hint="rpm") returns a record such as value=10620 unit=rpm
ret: value=2000 unit=rpm
